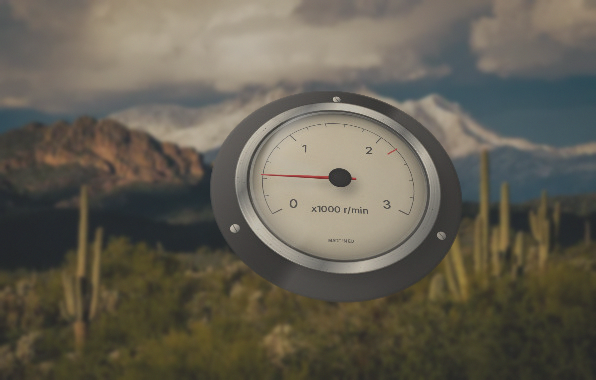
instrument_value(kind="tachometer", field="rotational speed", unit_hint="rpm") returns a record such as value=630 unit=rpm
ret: value=400 unit=rpm
